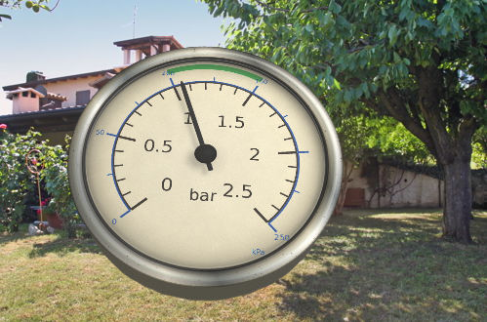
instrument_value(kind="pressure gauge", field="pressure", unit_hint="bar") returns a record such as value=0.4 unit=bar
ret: value=1.05 unit=bar
